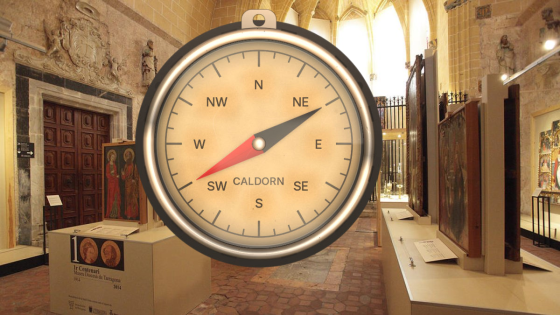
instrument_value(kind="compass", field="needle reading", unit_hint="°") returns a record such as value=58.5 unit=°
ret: value=240 unit=°
